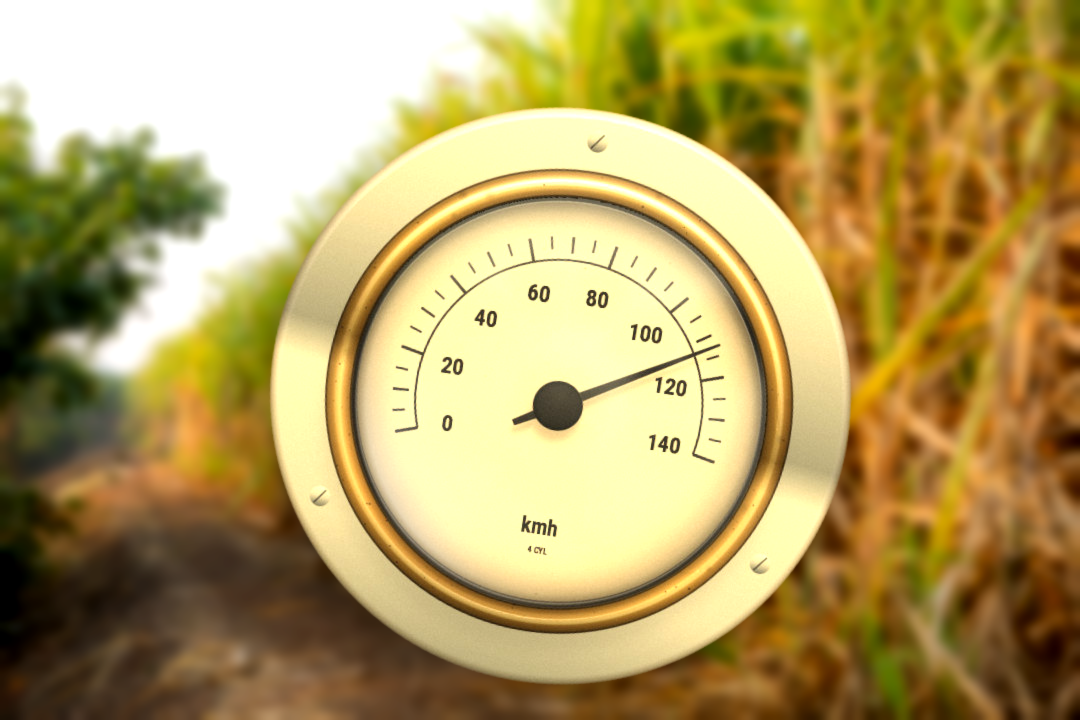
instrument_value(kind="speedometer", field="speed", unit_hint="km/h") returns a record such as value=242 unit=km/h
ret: value=112.5 unit=km/h
